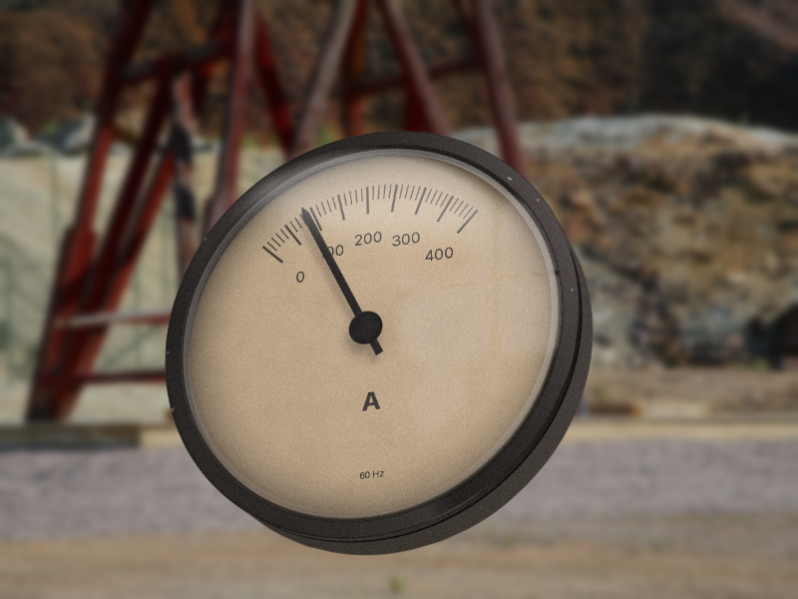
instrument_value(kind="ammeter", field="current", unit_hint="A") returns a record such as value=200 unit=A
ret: value=90 unit=A
